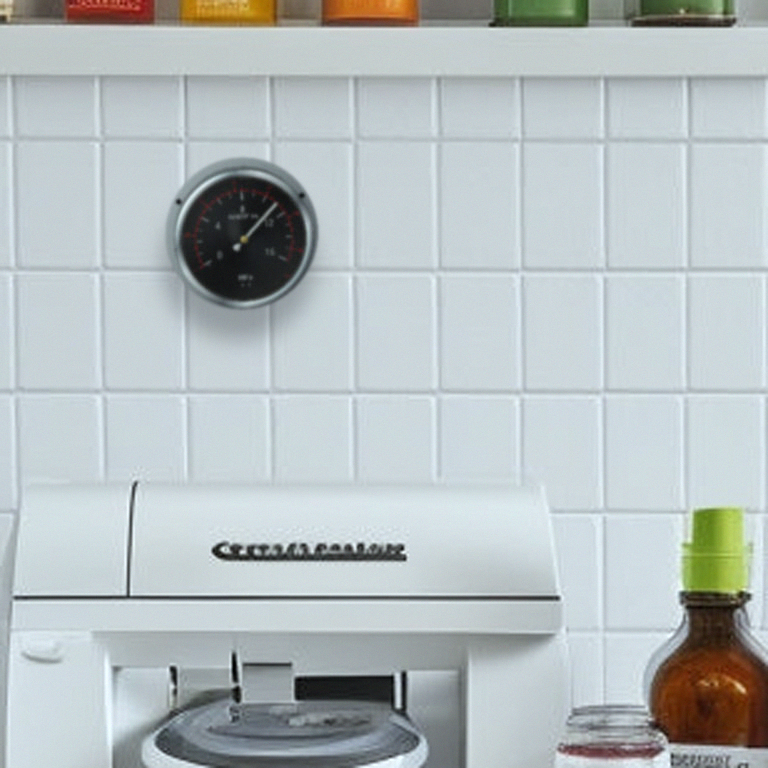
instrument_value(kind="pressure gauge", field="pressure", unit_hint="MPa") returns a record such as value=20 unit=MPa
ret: value=11 unit=MPa
